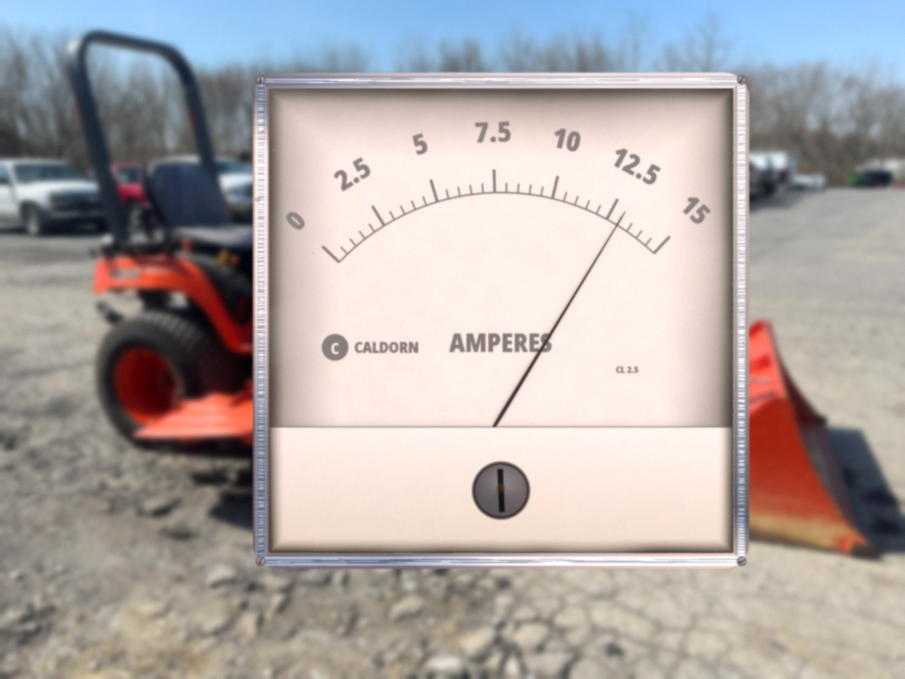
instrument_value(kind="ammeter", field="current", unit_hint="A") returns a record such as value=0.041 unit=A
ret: value=13 unit=A
